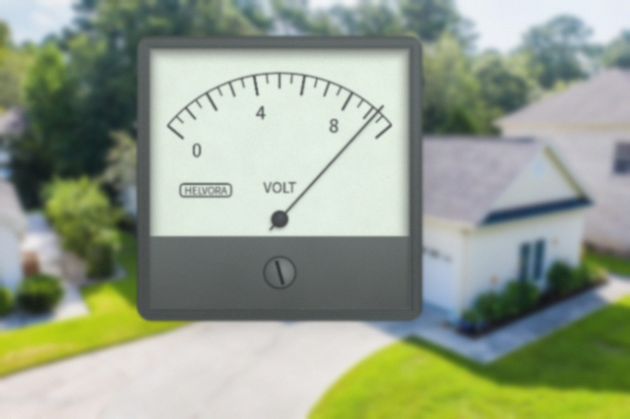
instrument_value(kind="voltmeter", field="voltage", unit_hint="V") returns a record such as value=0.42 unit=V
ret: value=9.25 unit=V
